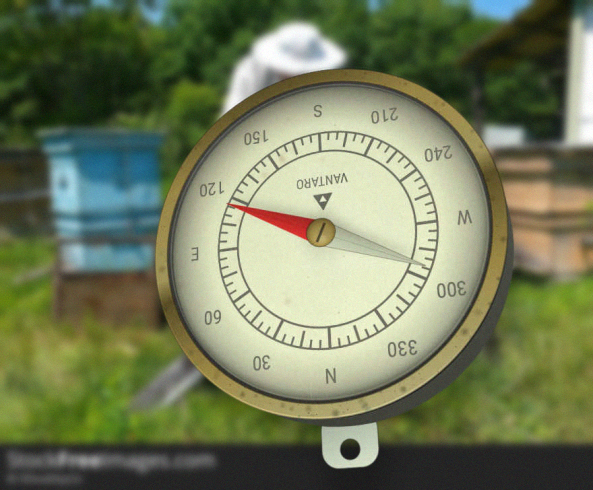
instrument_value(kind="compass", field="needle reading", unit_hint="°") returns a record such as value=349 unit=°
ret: value=115 unit=°
